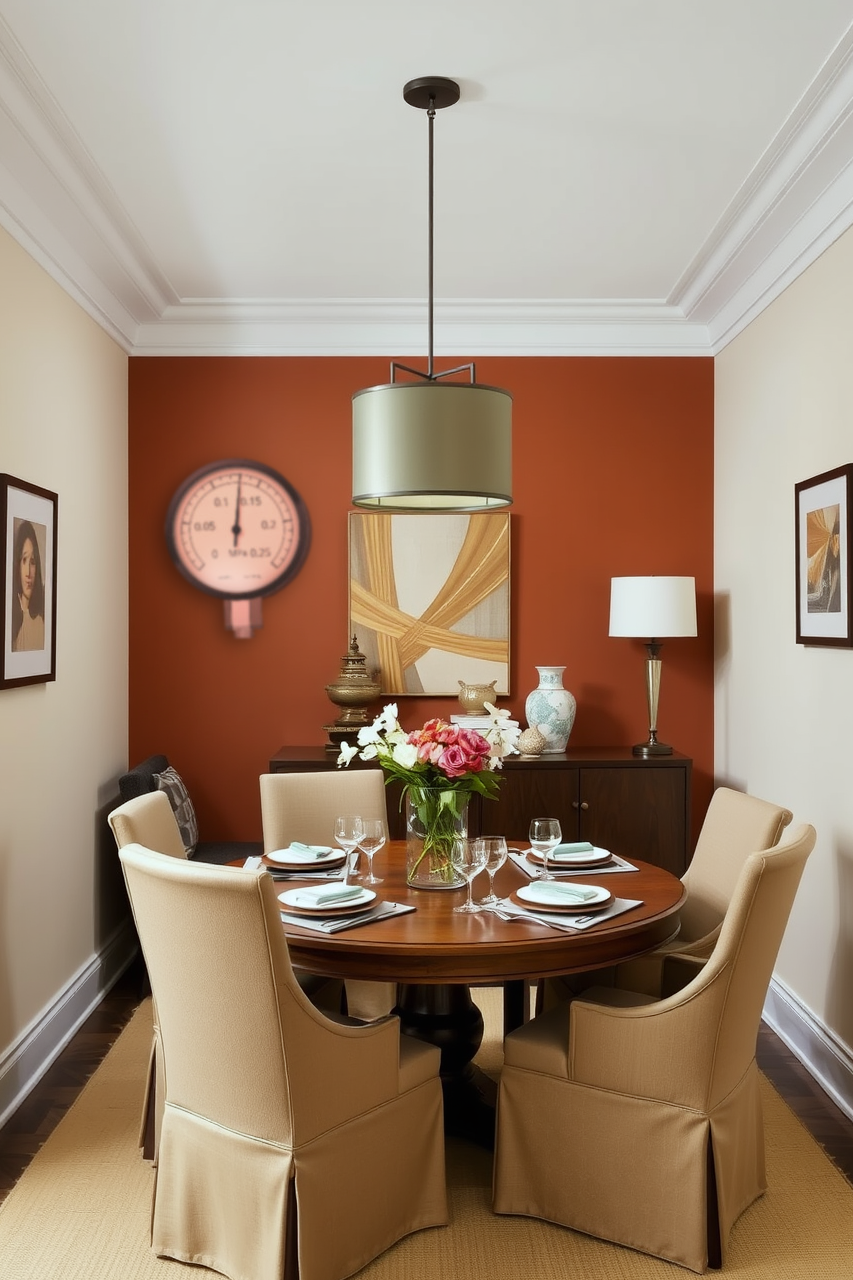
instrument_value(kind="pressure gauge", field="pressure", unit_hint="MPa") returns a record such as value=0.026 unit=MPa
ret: value=0.13 unit=MPa
